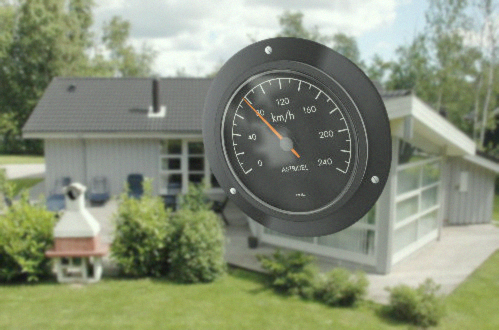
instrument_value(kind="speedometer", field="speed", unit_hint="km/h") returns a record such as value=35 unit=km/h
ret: value=80 unit=km/h
